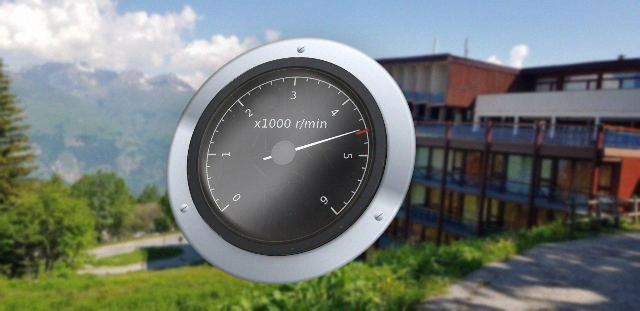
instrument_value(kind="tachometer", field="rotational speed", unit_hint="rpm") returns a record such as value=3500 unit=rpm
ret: value=4600 unit=rpm
